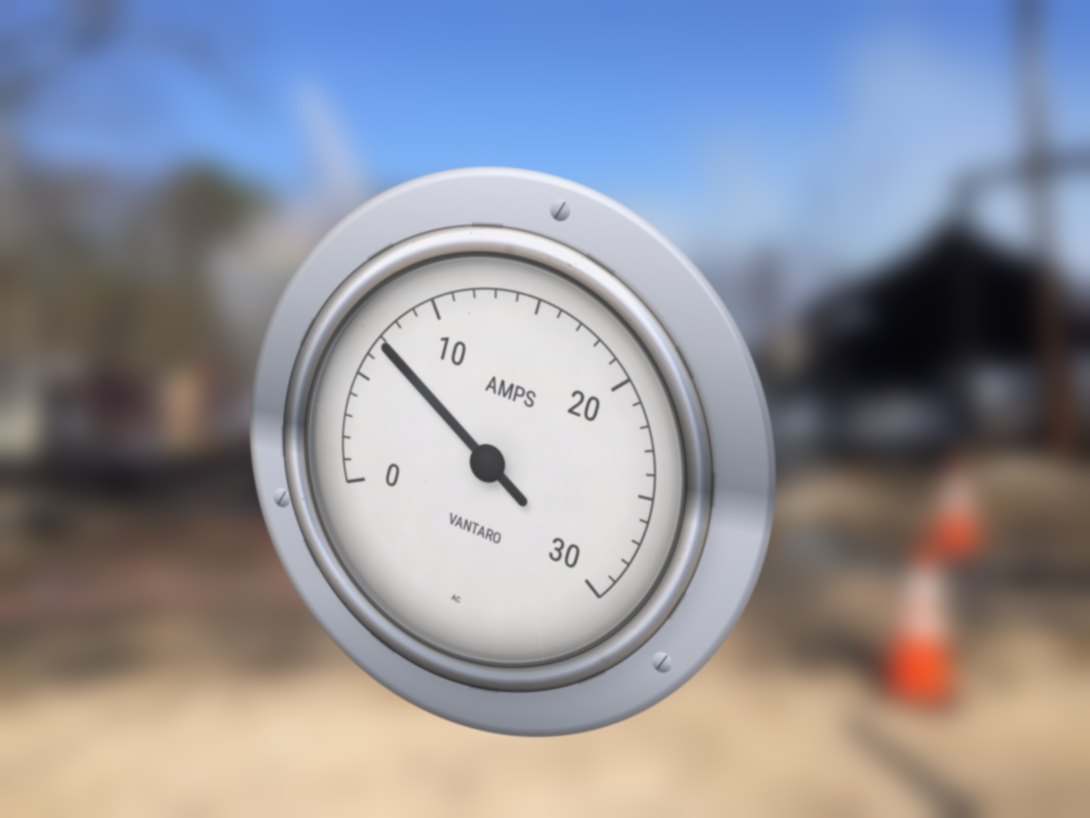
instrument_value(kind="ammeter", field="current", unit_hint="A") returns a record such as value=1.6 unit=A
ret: value=7 unit=A
